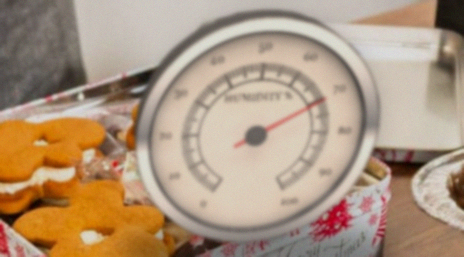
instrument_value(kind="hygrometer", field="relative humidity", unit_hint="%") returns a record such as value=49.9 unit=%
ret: value=70 unit=%
